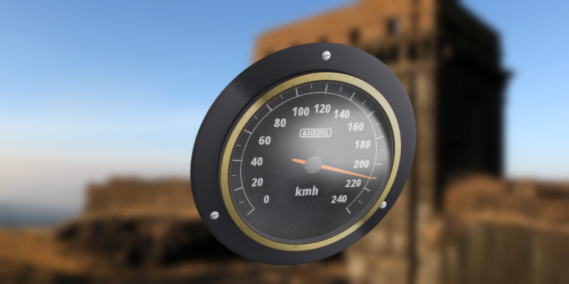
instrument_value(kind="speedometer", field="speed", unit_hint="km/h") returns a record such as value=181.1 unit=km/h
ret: value=210 unit=km/h
